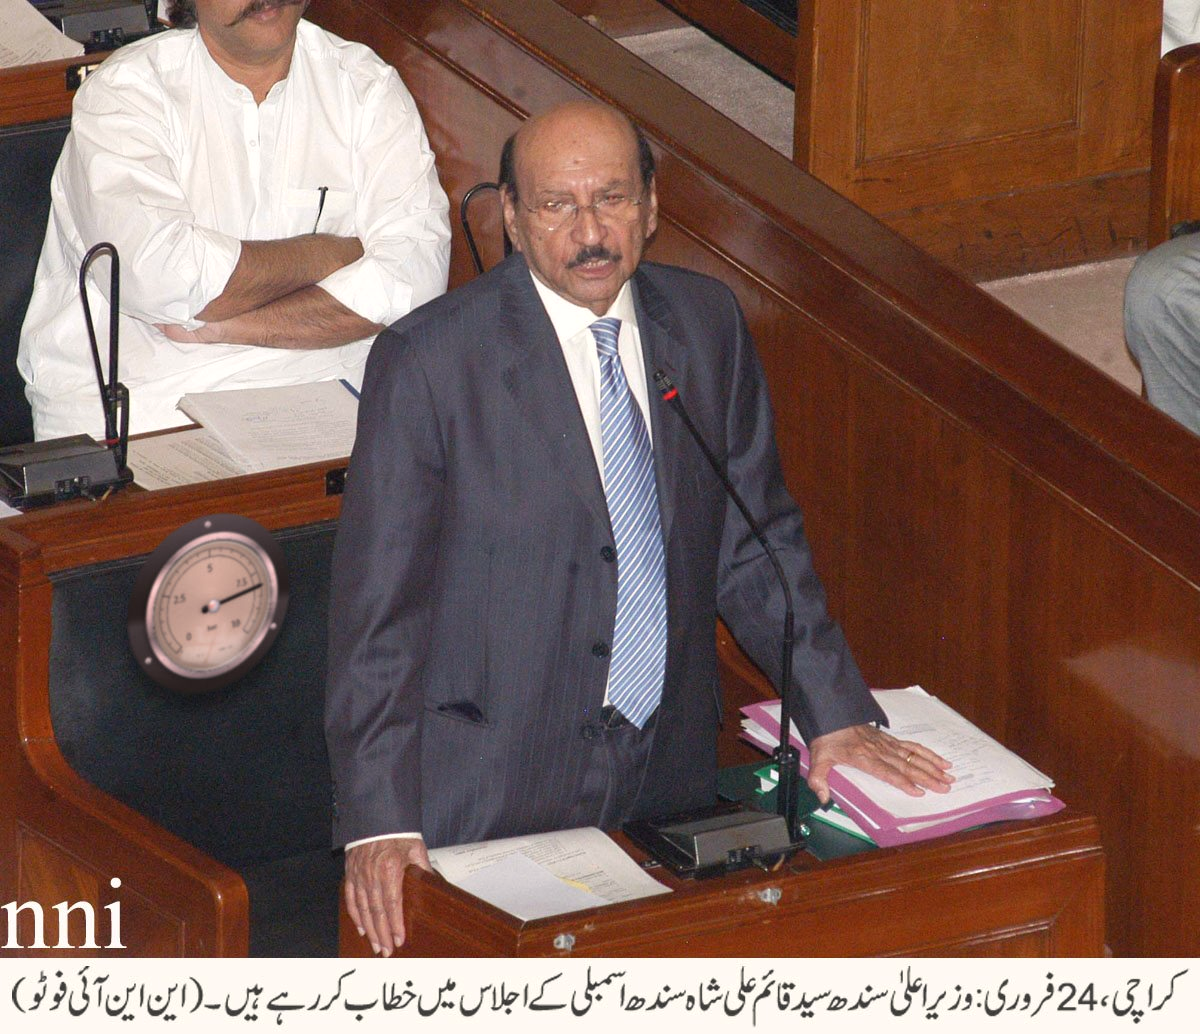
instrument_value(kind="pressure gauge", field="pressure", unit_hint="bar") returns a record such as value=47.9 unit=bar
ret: value=8 unit=bar
